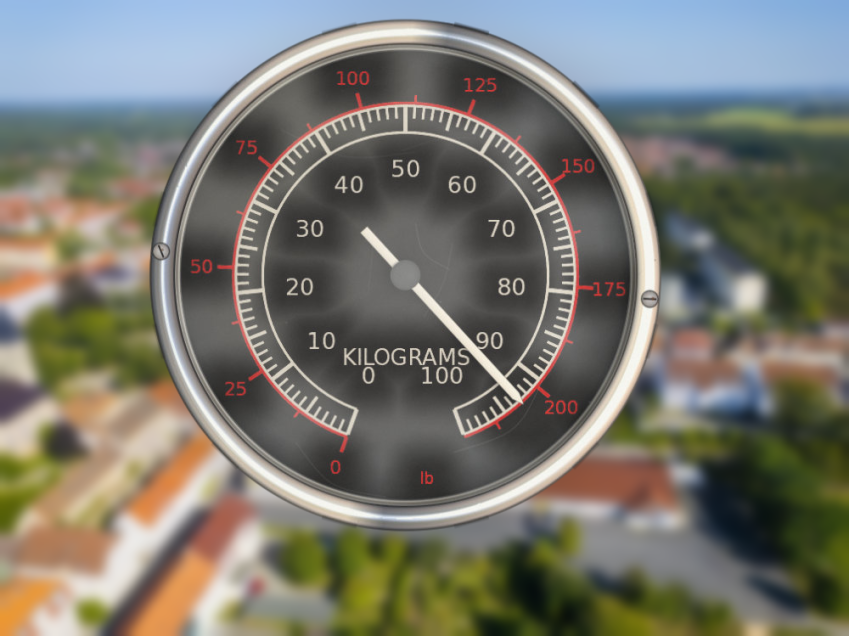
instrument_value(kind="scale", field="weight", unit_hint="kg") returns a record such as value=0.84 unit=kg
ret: value=93 unit=kg
